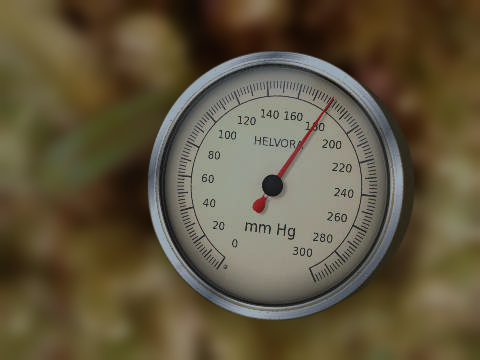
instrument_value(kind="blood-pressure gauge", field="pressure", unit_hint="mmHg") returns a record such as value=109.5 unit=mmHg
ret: value=180 unit=mmHg
